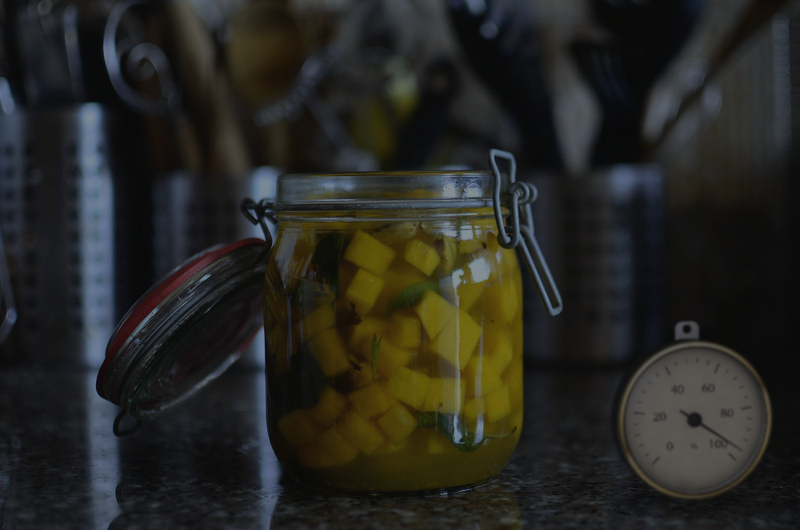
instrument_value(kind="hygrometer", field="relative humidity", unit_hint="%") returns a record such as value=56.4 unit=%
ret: value=96 unit=%
